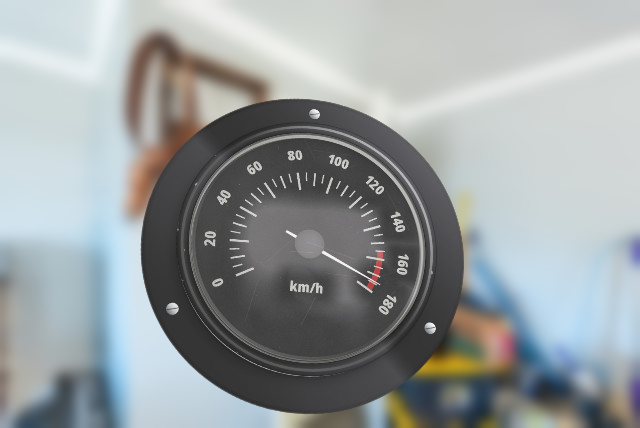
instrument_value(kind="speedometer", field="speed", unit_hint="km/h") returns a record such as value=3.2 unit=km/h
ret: value=175 unit=km/h
